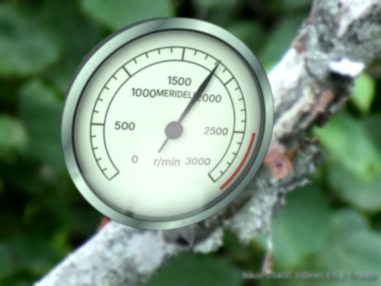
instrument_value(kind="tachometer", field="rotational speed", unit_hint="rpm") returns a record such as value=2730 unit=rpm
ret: value=1800 unit=rpm
